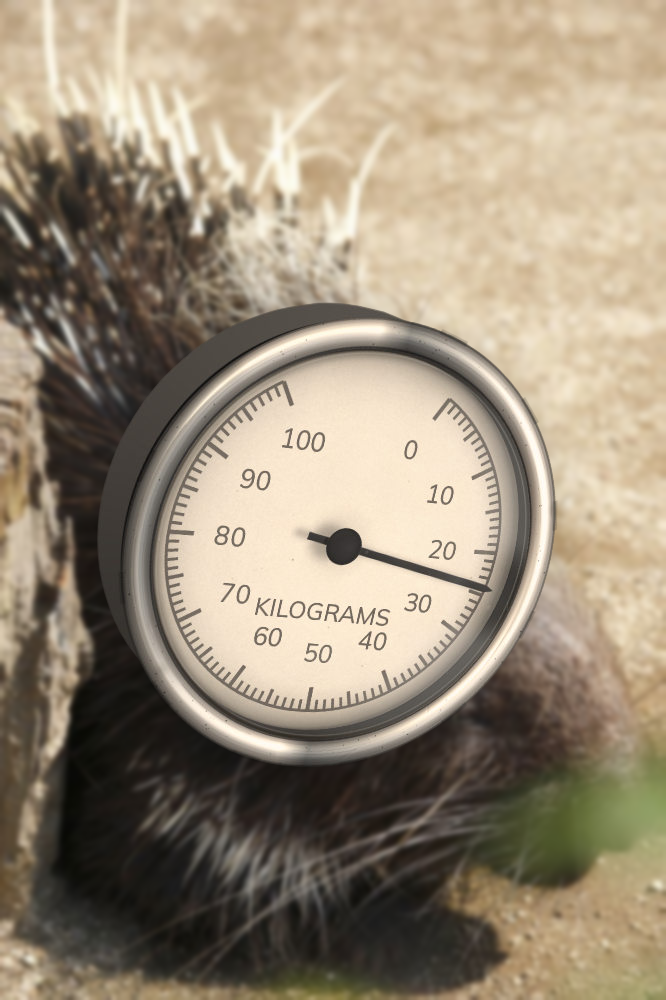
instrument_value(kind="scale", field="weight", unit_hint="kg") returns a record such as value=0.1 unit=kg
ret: value=24 unit=kg
